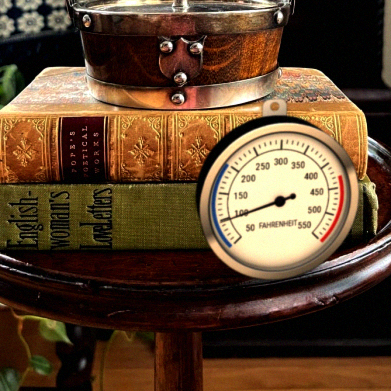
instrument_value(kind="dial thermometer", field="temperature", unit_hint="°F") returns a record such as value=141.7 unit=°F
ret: value=100 unit=°F
